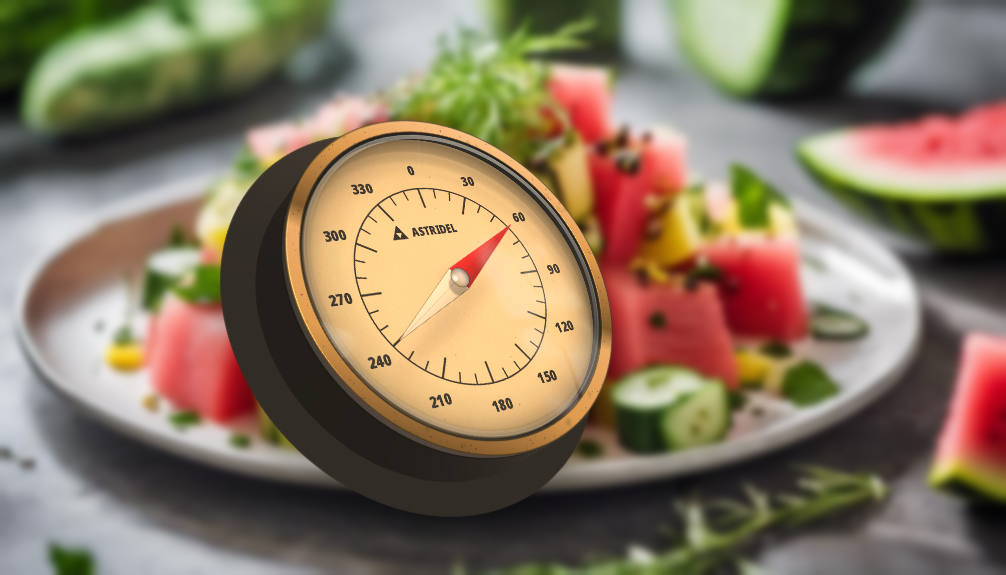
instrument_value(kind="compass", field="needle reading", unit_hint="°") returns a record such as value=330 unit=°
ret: value=60 unit=°
